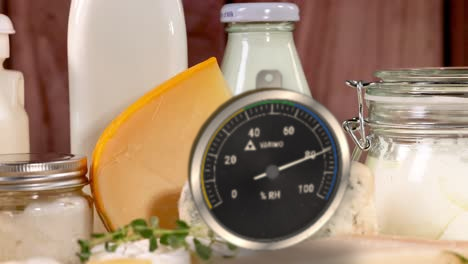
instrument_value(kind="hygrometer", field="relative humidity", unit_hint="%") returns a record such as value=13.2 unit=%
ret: value=80 unit=%
